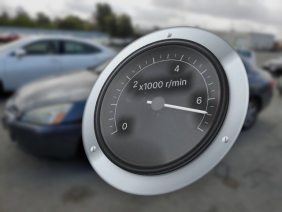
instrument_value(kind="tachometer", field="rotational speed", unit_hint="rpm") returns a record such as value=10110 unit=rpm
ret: value=6500 unit=rpm
